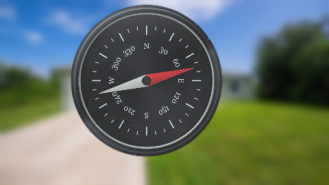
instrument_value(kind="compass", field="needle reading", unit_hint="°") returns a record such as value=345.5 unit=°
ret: value=75 unit=°
